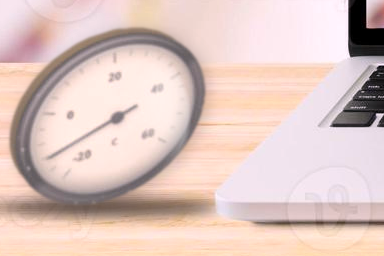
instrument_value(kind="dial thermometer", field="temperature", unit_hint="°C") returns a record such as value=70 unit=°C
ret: value=-12 unit=°C
